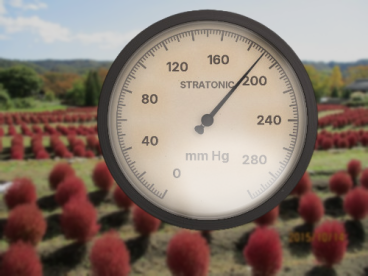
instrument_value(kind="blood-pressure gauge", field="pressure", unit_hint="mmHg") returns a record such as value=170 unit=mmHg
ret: value=190 unit=mmHg
